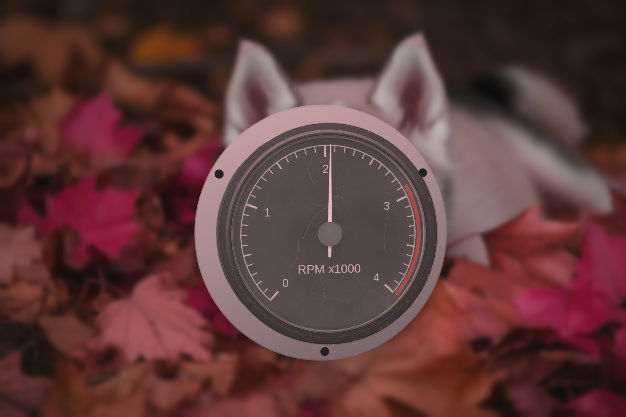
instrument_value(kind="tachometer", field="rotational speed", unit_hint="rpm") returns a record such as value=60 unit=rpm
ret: value=2050 unit=rpm
